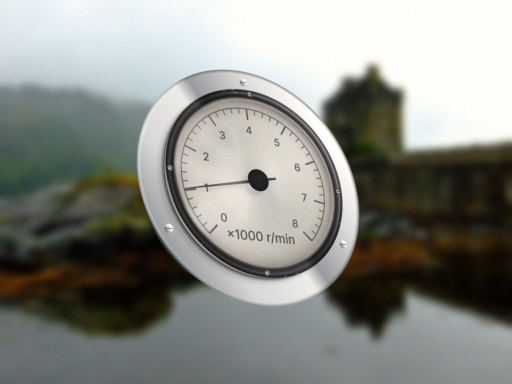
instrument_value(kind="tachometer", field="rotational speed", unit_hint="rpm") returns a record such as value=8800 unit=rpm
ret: value=1000 unit=rpm
